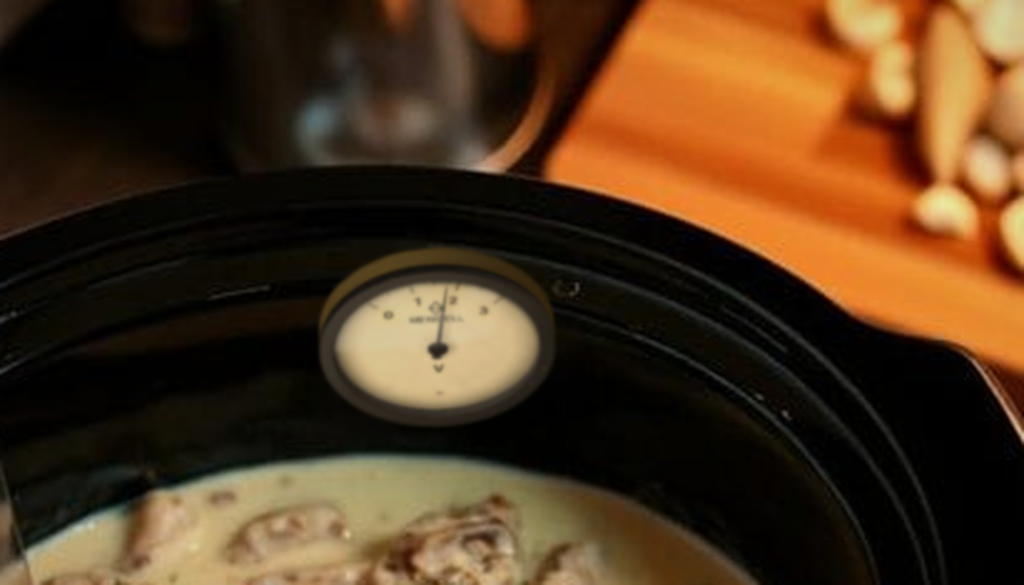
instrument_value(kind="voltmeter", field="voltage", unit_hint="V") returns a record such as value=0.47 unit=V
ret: value=1.75 unit=V
